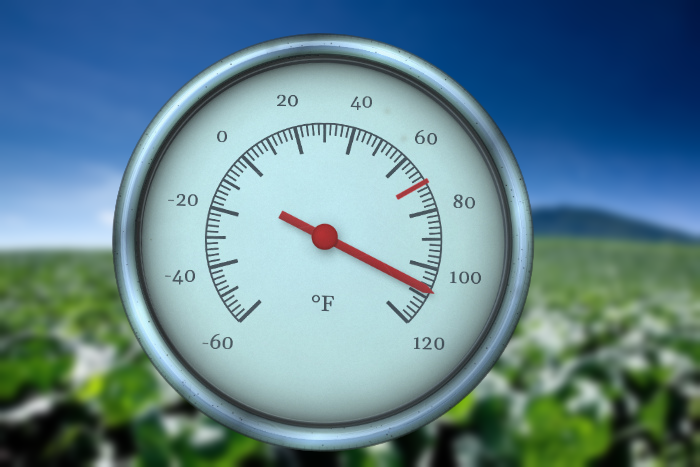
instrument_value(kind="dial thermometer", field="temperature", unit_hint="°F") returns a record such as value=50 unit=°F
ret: value=108 unit=°F
